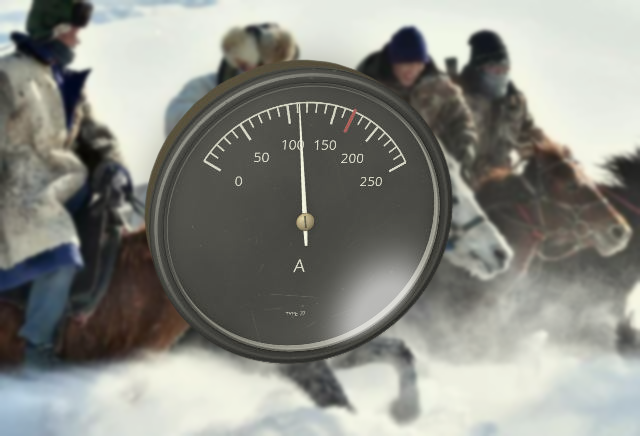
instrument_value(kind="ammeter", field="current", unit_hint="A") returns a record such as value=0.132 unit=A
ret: value=110 unit=A
